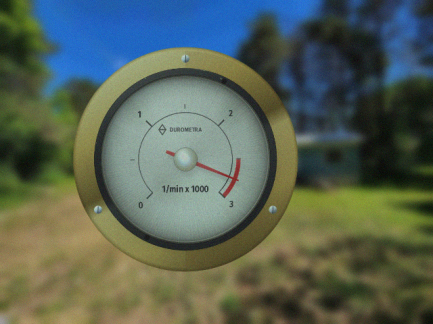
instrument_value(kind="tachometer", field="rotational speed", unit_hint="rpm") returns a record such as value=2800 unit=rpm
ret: value=2750 unit=rpm
